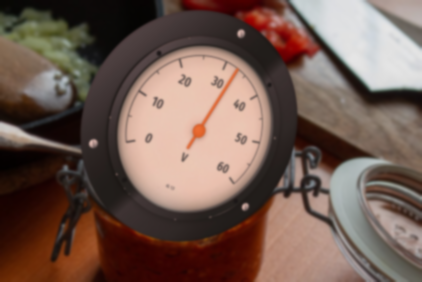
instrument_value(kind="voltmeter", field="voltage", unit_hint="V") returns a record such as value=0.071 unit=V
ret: value=32.5 unit=V
